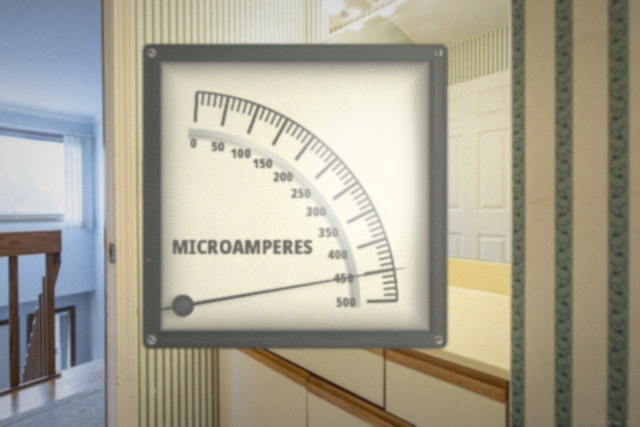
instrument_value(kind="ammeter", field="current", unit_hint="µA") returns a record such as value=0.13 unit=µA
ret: value=450 unit=µA
